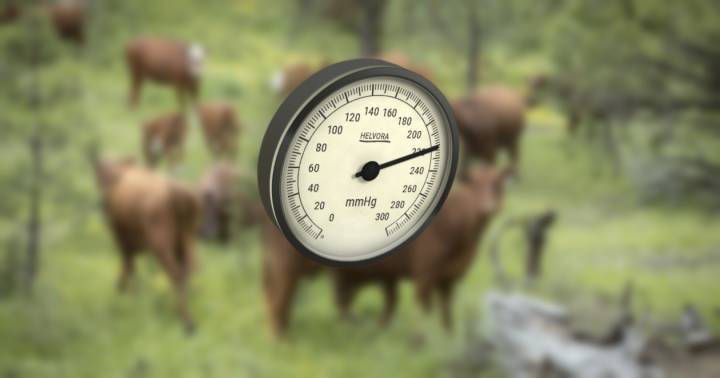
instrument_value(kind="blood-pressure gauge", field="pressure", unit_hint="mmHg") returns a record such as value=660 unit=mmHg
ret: value=220 unit=mmHg
